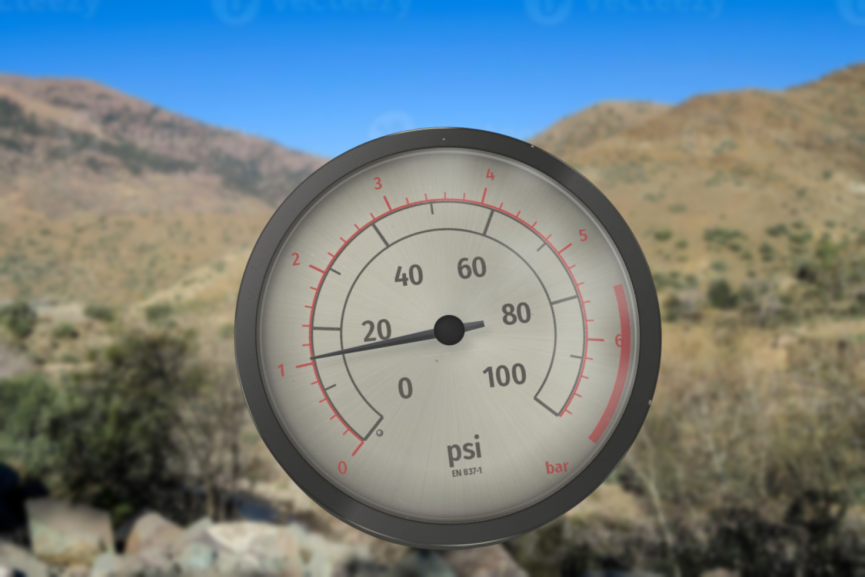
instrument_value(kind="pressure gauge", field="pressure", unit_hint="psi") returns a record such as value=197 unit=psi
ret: value=15 unit=psi
